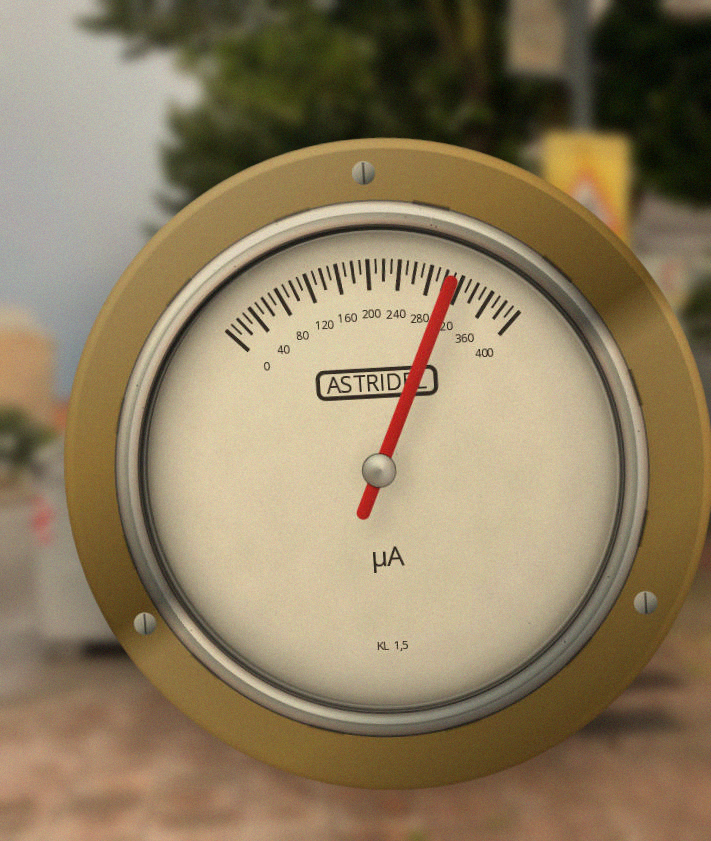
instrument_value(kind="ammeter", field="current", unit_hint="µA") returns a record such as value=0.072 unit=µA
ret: value=310 unit=µA
